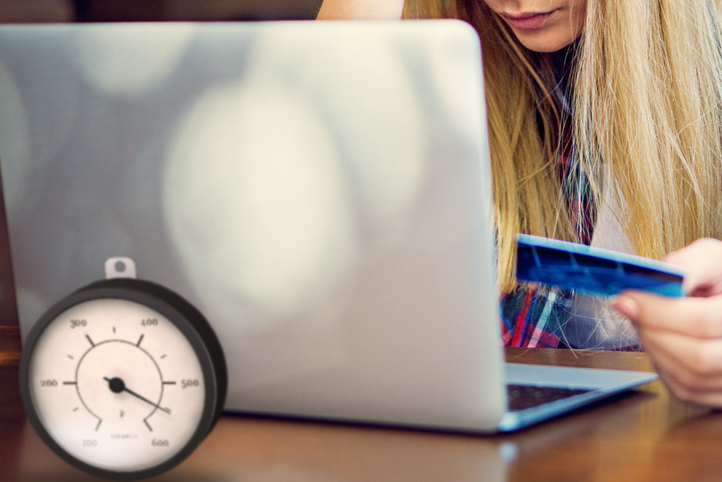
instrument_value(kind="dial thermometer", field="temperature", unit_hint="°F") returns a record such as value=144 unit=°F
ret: value=550 unit=°F
